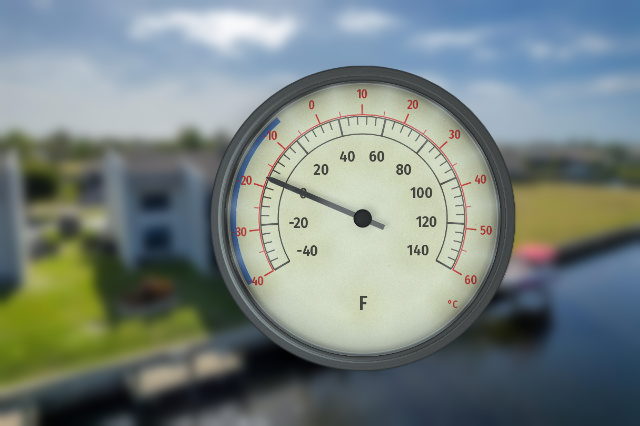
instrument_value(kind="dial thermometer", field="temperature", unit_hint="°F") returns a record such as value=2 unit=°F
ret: value=0 unit=°F
